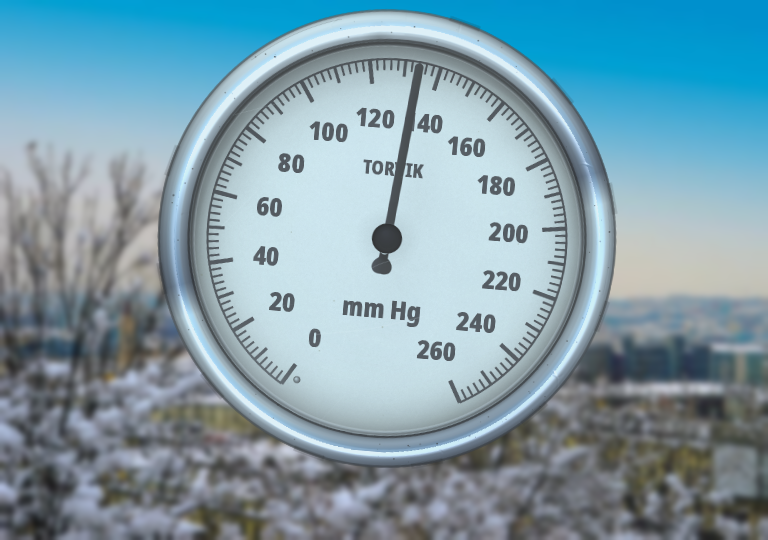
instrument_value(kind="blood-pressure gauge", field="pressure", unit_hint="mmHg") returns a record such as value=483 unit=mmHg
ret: value=134 unit=mmHg
